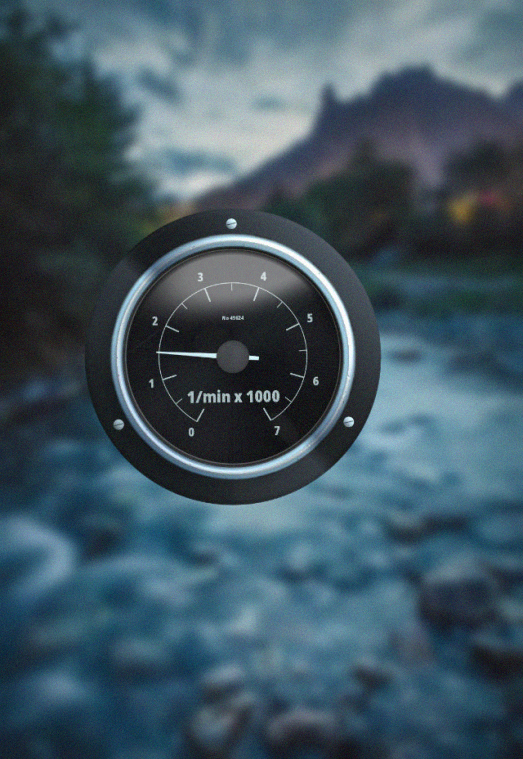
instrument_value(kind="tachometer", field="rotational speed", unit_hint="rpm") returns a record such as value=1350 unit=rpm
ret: value=1500 unit=rpm
